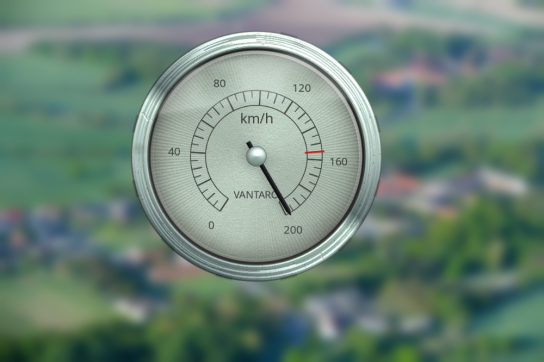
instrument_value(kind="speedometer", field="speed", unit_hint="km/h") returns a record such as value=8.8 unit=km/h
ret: value=197.5 unit=km/h
